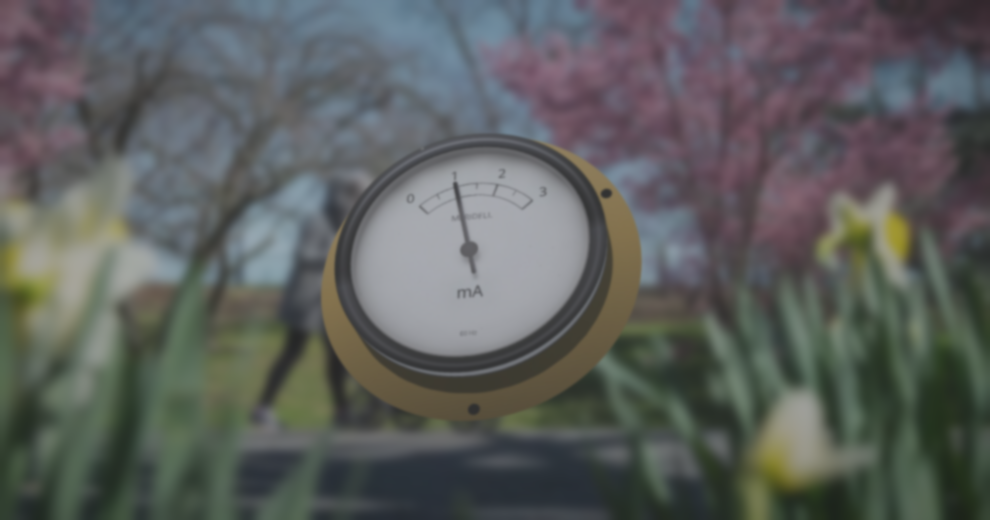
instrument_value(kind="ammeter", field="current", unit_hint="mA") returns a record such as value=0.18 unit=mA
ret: value=1 unit=mA
